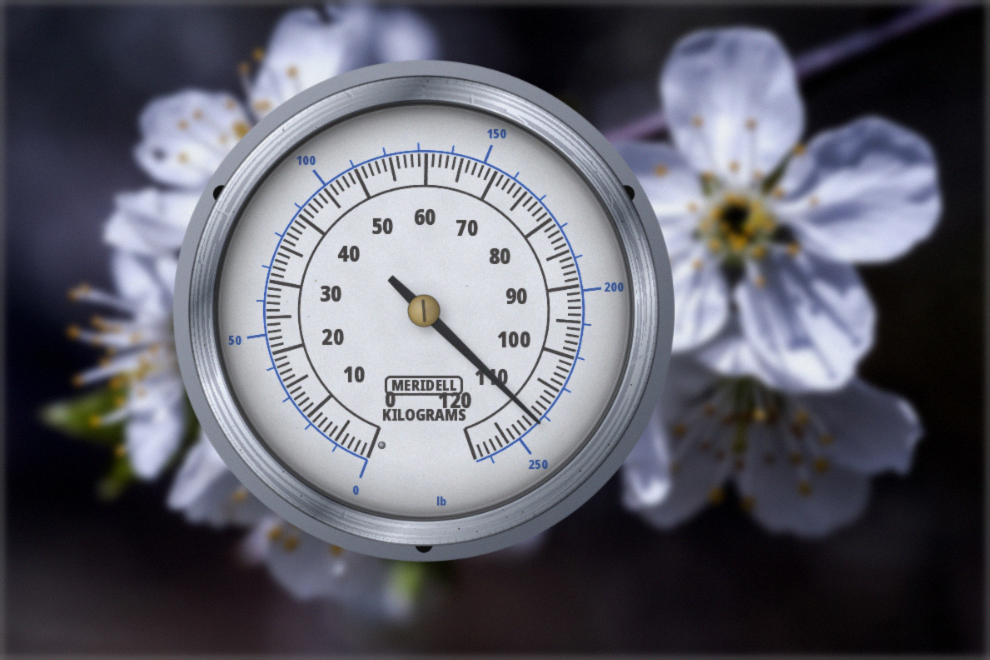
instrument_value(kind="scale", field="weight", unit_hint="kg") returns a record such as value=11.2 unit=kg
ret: value=110 unit=kg
